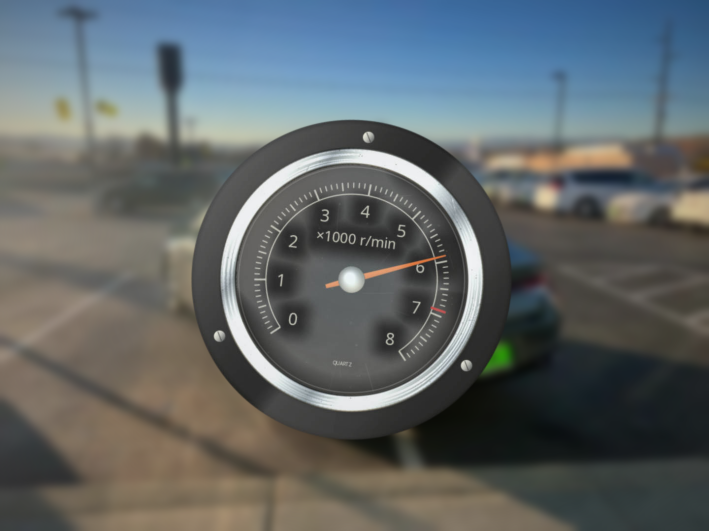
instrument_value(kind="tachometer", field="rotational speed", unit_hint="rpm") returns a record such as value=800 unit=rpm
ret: value=5900 unit=rpm
